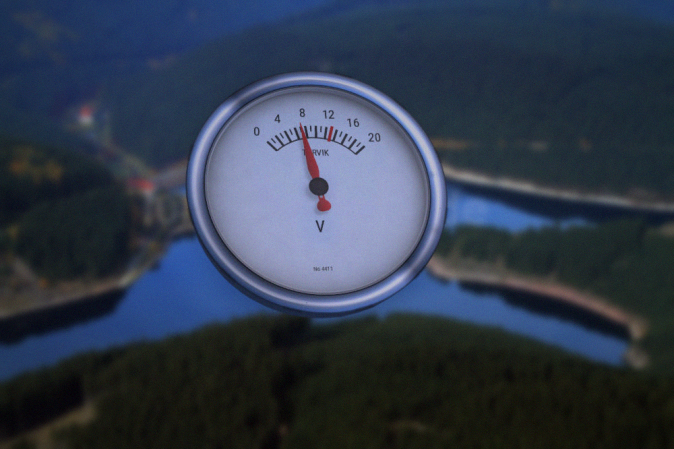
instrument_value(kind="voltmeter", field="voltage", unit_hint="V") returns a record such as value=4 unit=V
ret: value=7 unit=V
